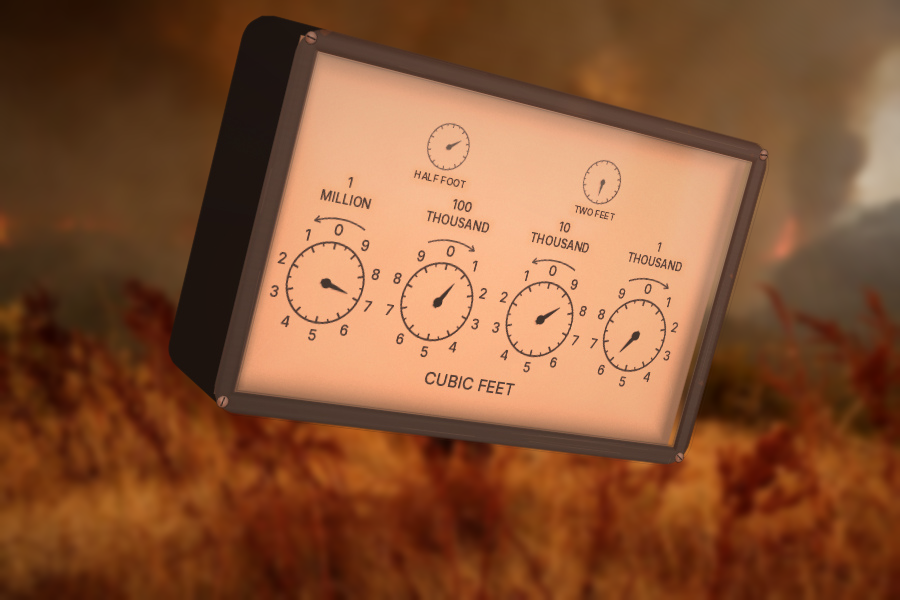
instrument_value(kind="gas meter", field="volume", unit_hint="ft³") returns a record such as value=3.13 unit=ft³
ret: value=708600 unit=ft³
